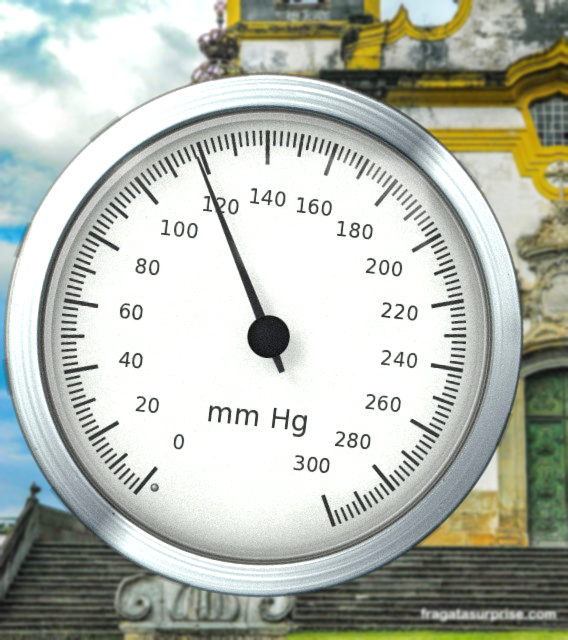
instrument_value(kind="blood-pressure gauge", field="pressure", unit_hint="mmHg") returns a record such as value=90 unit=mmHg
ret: value=118 unit=mmHg
